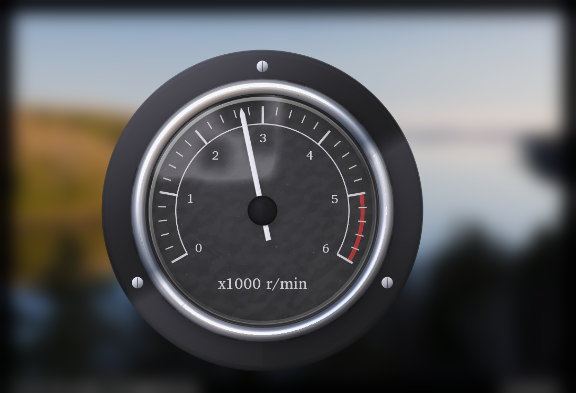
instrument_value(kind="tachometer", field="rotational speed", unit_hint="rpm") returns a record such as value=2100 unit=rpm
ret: value=2700 unit=rpm
